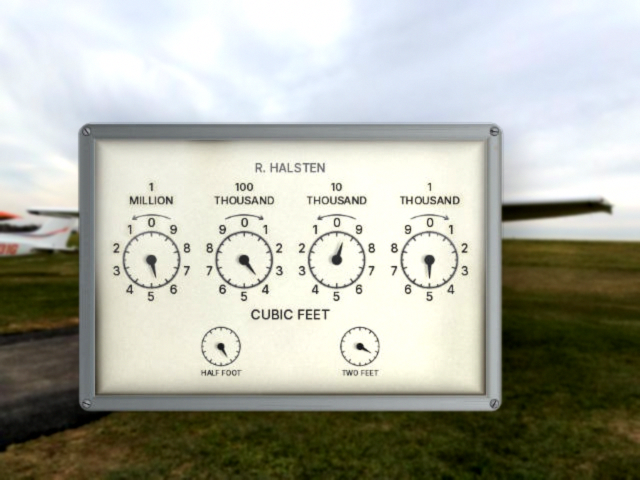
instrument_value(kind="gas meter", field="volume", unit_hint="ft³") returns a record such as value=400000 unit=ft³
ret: value=539500 unit=ft³
